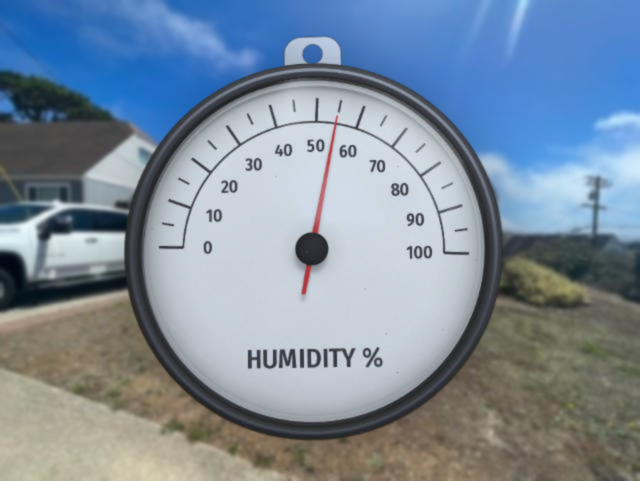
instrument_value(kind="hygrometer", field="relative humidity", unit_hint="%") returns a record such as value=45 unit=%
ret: value=55 unit=%
